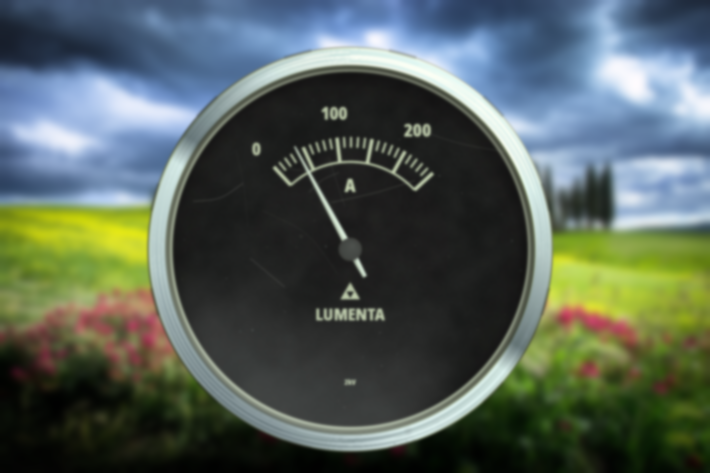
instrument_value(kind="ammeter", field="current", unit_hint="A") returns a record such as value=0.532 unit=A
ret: value=40 unit=A
